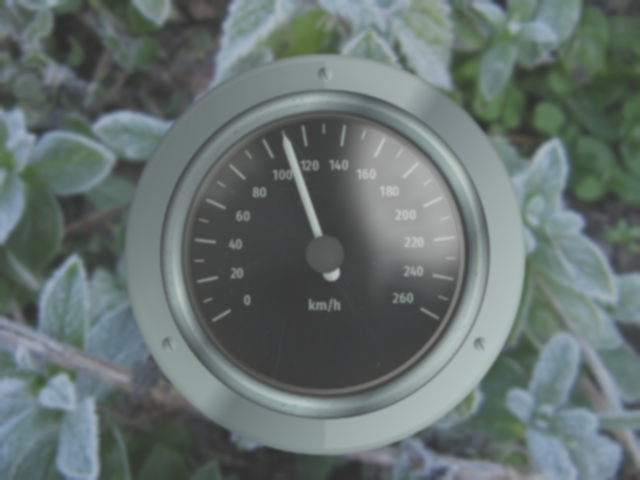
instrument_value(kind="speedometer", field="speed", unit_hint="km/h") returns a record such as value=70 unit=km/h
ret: value=110 unit=km/h
